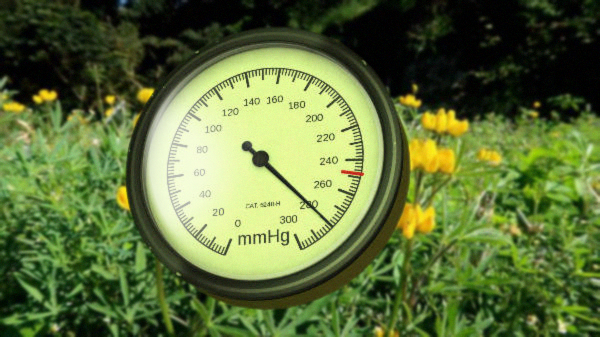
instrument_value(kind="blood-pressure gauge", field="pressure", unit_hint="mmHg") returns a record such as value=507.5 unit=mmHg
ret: value=280 unit=mmHg
